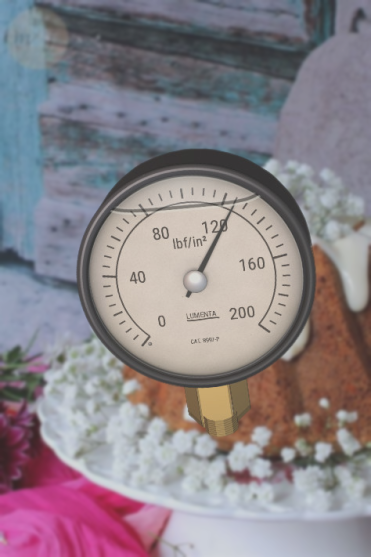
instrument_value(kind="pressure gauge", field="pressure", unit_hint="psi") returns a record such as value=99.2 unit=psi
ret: value=125 unit=psi
